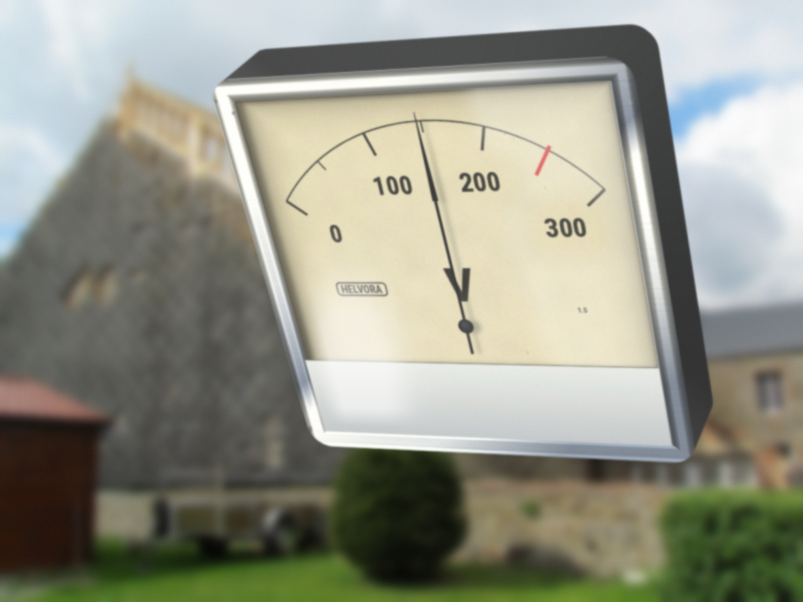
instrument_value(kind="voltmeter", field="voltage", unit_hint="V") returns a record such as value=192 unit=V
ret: value=150 unit=V
